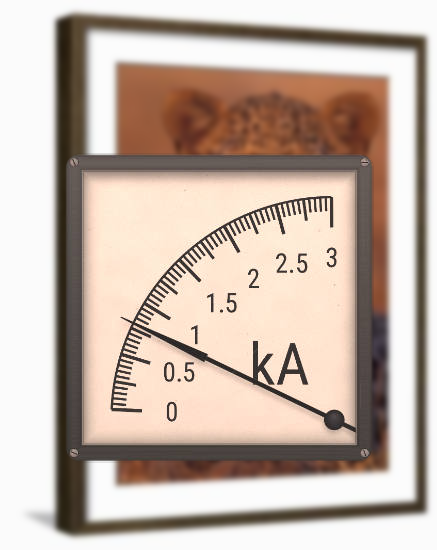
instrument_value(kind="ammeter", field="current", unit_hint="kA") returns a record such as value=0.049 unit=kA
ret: value=0.8 unit=kA
